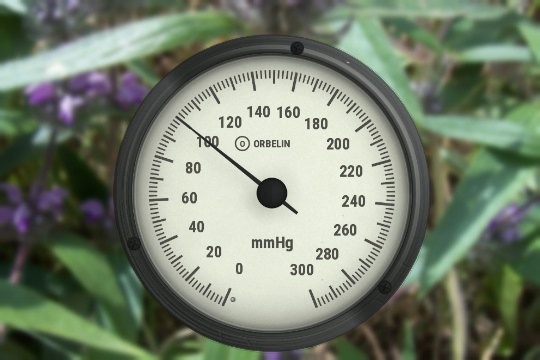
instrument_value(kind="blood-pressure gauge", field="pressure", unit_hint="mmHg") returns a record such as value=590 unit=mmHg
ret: value=100 unit=mmHg
